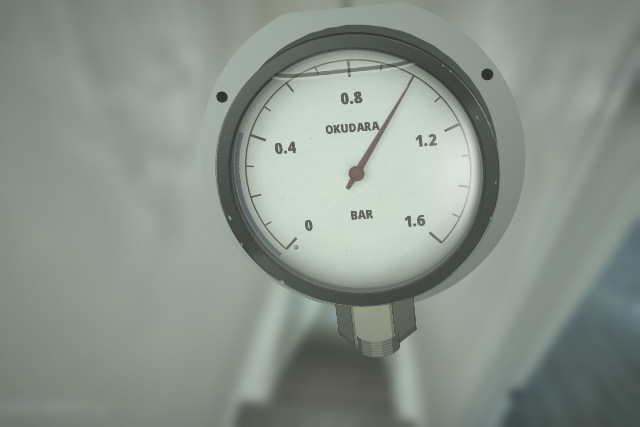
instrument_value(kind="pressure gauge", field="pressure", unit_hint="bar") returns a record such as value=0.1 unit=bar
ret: value=1 unit=bar
